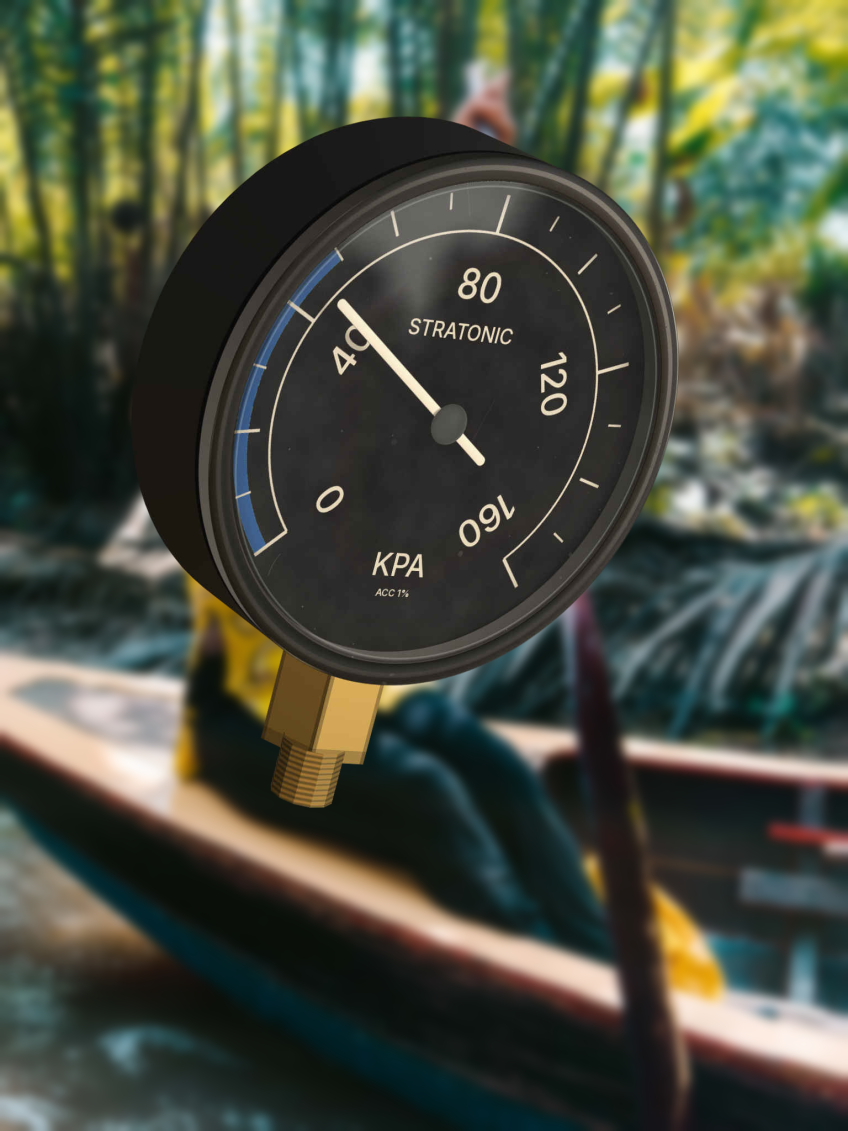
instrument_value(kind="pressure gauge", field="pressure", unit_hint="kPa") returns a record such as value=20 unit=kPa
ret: value=45 unit=kPa
